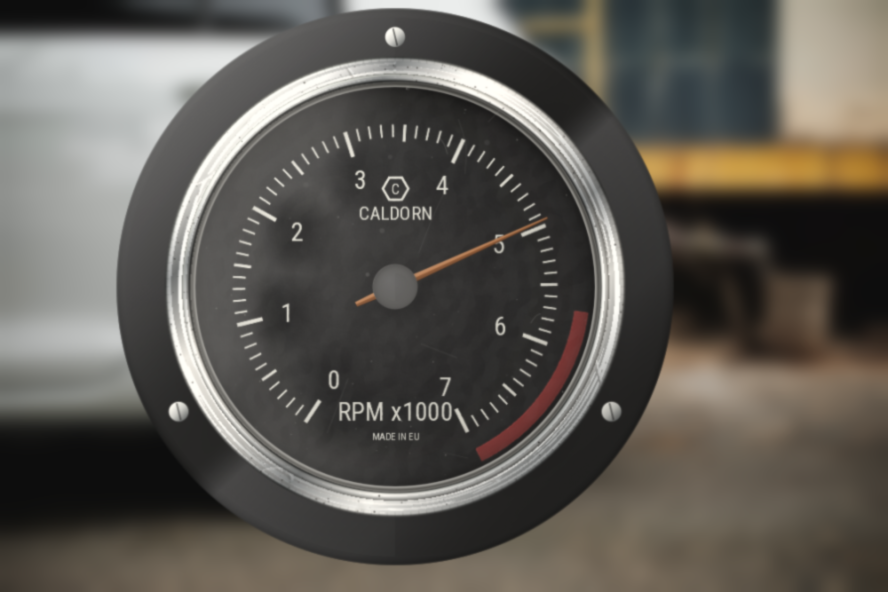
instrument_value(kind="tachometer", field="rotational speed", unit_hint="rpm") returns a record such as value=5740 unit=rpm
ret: value=4950 unit=rpm
